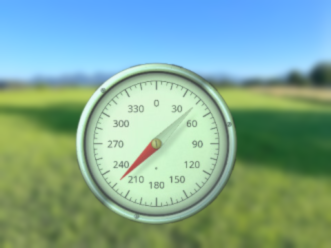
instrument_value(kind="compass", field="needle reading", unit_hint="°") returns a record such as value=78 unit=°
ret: value=225 unit=°
